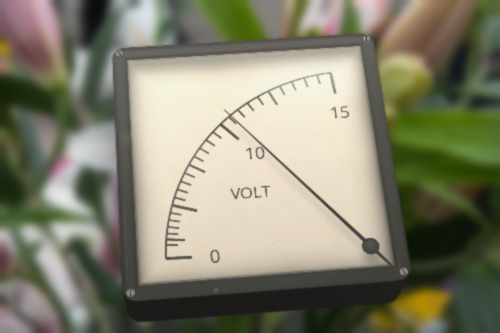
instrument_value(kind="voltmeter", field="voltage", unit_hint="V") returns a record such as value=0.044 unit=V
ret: value=10.5 unit=V
